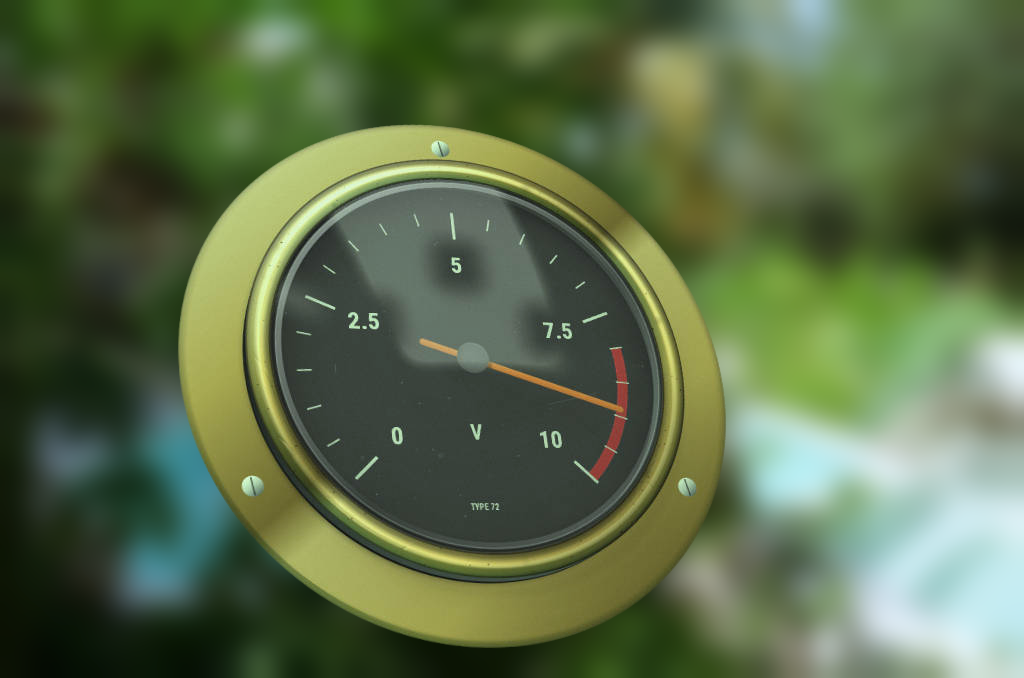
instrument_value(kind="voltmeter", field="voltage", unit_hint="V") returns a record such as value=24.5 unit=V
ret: value=9 unit=V
